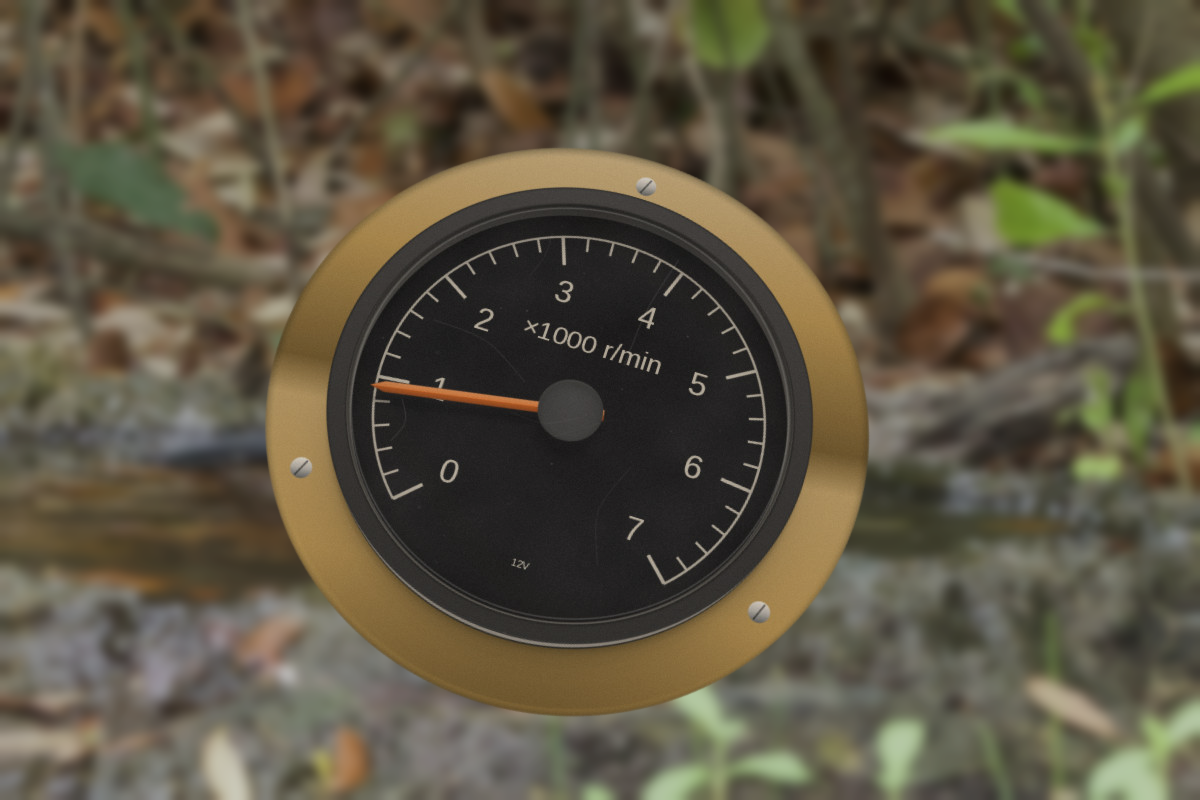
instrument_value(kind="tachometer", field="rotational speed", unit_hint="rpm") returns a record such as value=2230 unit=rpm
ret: value=900 unit=rpm
